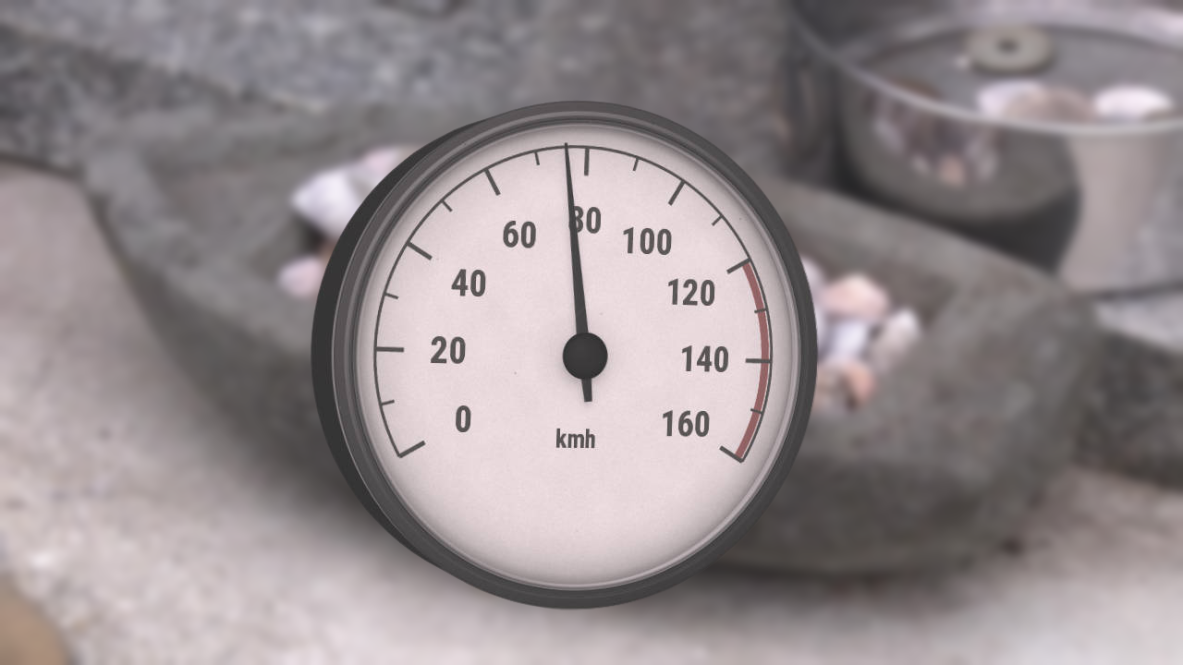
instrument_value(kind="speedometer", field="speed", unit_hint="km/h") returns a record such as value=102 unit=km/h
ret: value=75 unit=km/h
